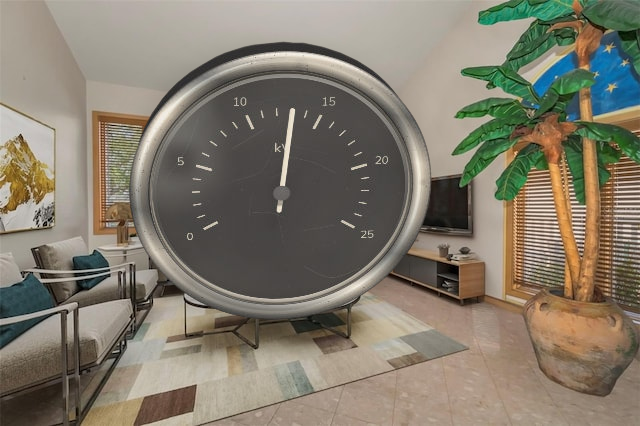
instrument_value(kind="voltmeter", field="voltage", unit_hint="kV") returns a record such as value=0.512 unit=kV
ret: value=13 unit=kV
